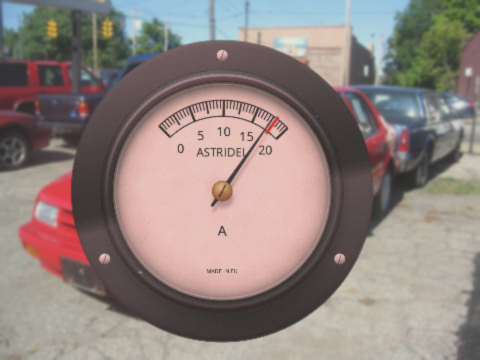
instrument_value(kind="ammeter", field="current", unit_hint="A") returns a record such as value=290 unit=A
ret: value=17.5 unit=A
